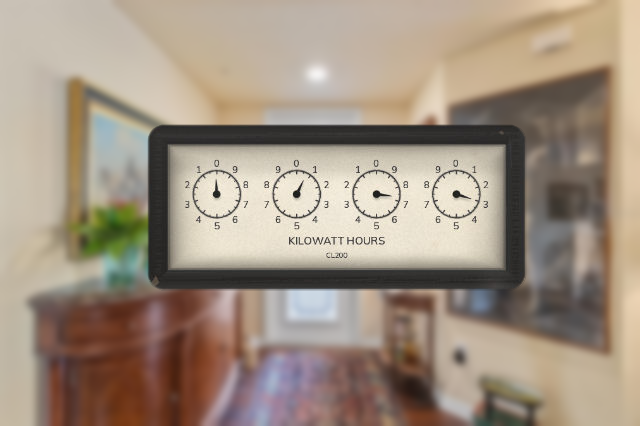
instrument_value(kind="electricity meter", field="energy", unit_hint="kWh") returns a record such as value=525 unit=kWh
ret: value=73 unit=kWh
